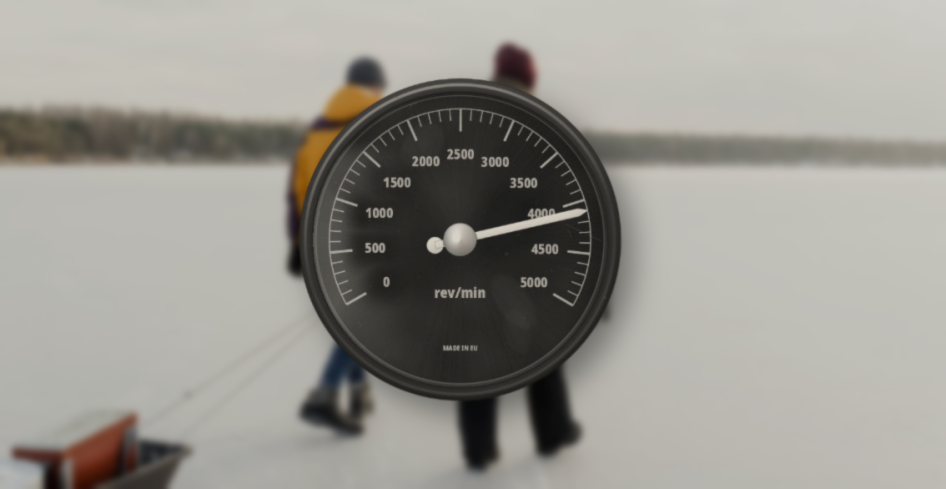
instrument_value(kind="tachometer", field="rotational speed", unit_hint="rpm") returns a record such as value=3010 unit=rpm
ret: value=4100 unit=rpm
